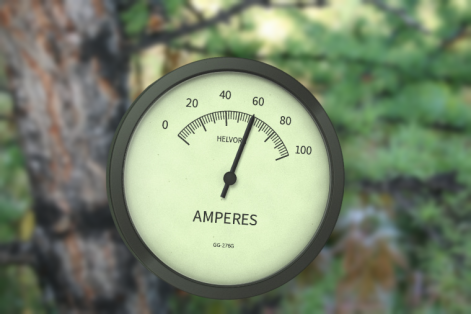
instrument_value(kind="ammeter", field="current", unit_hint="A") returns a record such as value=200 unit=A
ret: value=60 unit=A
